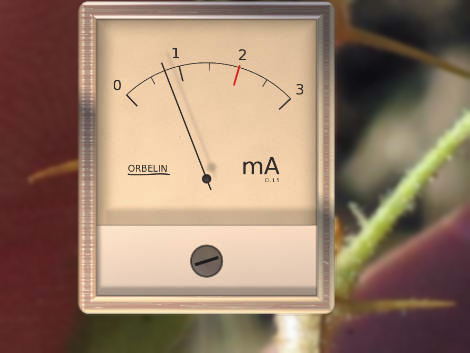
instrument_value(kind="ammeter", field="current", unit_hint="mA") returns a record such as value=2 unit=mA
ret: value=0.75 unit=mA
